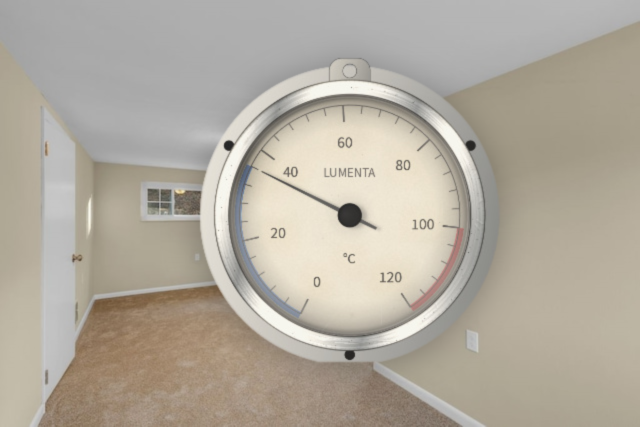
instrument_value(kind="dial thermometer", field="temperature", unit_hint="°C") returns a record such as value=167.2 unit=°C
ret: value=36 unit=°C
